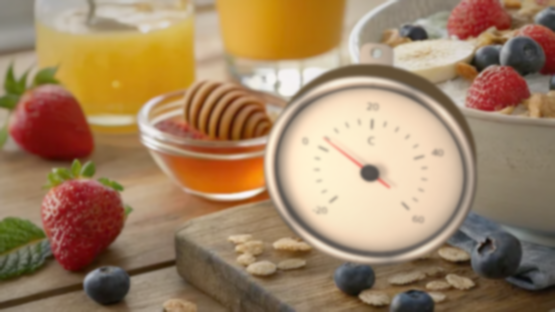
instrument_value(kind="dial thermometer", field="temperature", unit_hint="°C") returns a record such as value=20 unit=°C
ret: value=4 unit=°C
